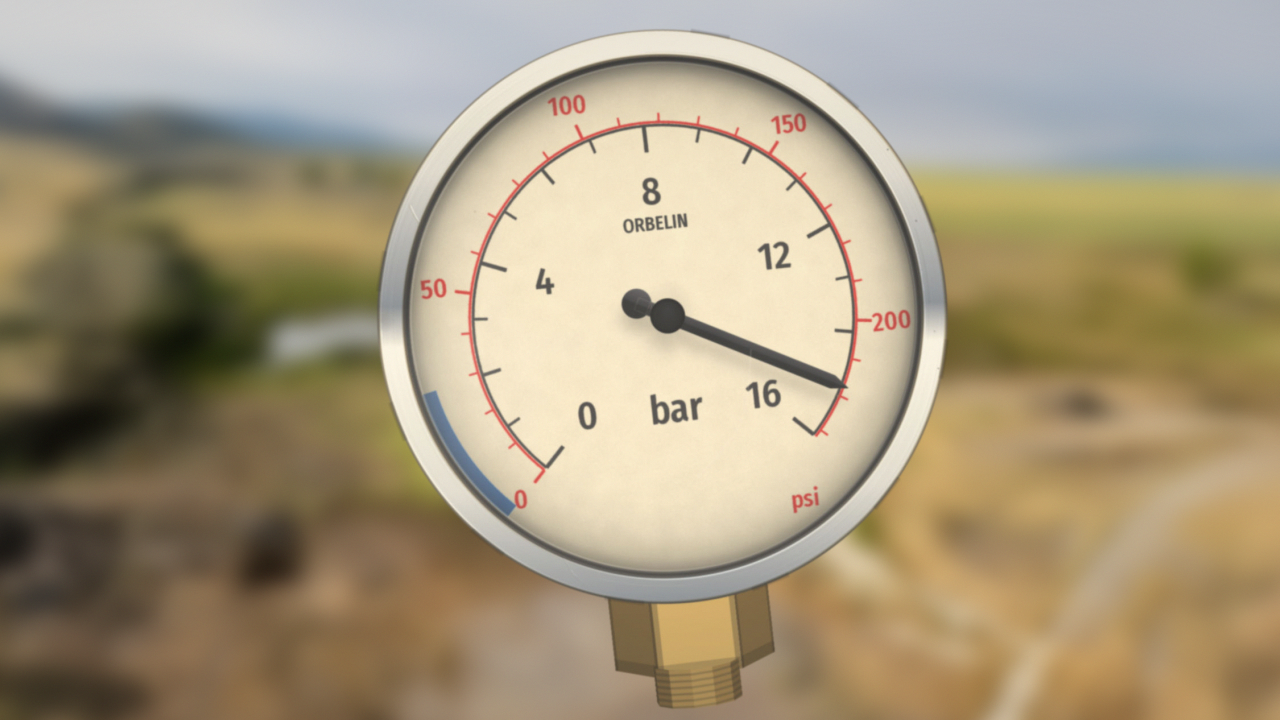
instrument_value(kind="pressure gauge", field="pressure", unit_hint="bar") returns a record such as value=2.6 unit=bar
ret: value=15 unit=bar
